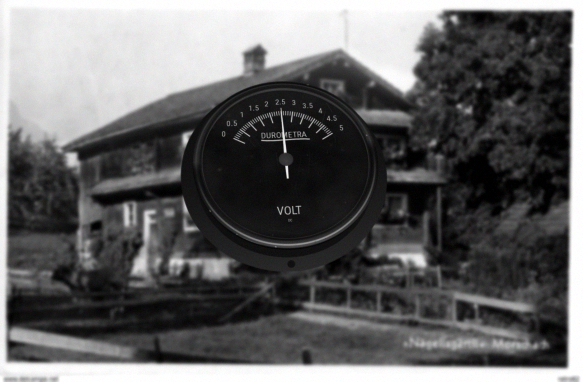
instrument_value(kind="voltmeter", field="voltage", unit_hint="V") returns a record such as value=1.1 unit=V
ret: value=2.5 unit=V
